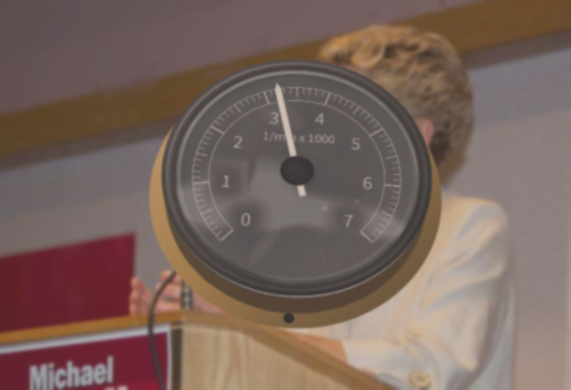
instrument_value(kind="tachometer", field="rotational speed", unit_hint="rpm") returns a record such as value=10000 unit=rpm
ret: value=3200 unit=rpm
